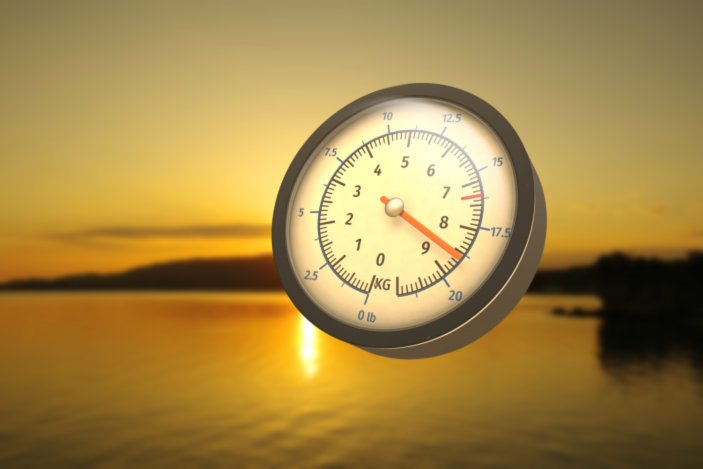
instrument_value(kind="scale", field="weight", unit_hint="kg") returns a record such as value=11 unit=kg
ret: value=8.6 unit=kg
